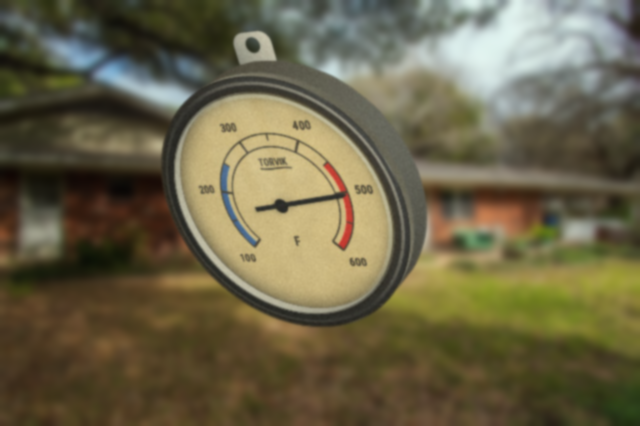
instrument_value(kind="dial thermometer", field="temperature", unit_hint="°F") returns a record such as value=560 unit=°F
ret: value=500 unit=°F
